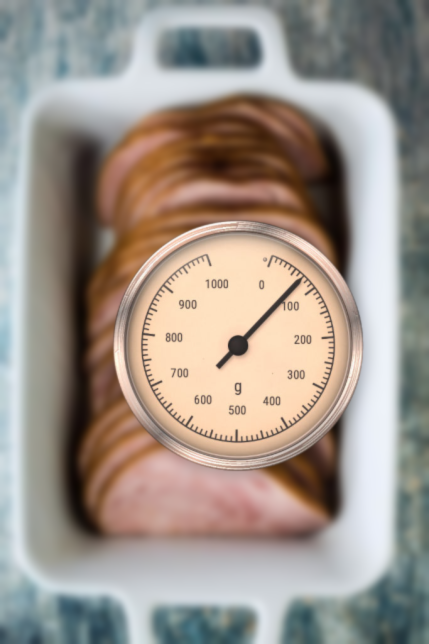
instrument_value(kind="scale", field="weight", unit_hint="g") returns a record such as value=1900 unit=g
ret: value=70 unit=g
